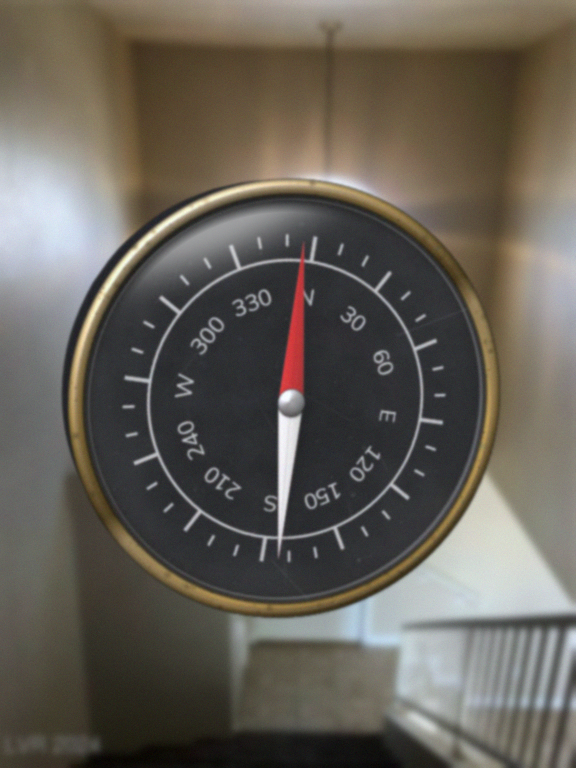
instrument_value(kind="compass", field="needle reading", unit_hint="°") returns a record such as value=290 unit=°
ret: value=355 unit=°
